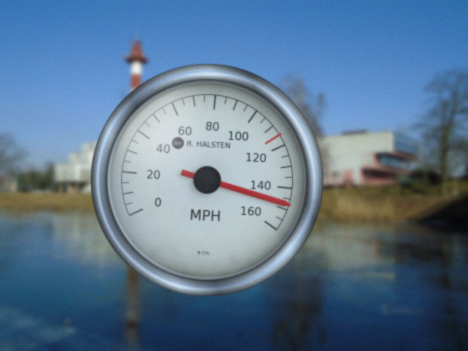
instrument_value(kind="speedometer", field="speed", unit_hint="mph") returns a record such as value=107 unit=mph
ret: value=147.5 unit=mph
